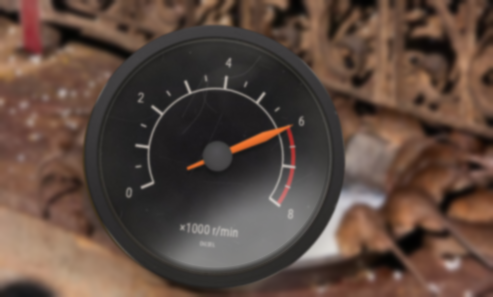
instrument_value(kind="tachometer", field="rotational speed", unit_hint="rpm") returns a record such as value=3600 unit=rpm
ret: value=6000 unit=rpm
